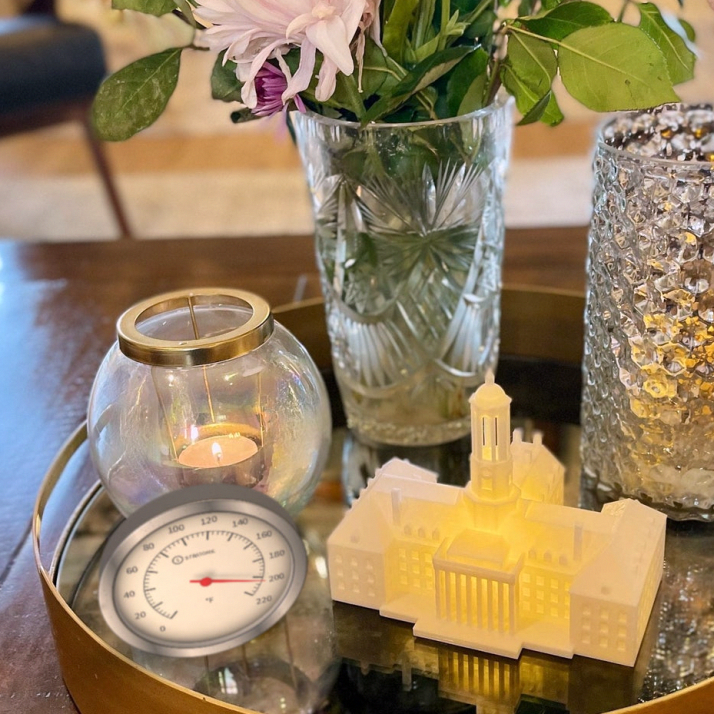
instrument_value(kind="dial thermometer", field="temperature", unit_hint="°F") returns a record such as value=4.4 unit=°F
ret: value=200 unit=°F
